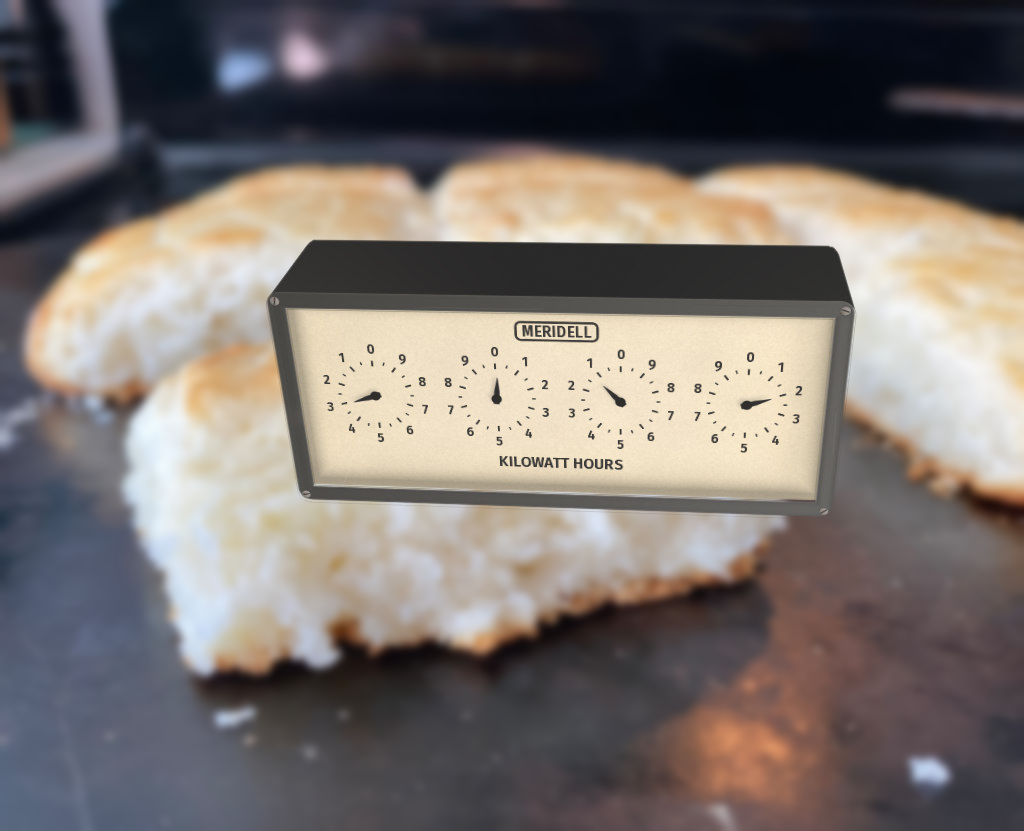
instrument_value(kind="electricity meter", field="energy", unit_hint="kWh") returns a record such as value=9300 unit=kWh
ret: value=3012 unit=kWh
